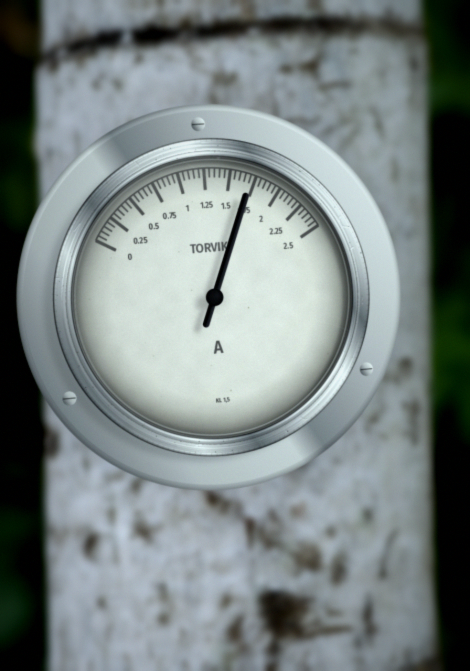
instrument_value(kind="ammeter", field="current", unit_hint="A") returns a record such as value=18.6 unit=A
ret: value=1.7 unit=A
